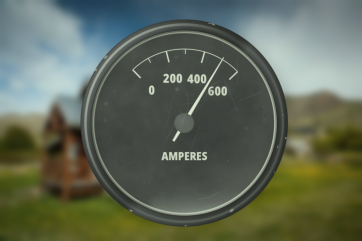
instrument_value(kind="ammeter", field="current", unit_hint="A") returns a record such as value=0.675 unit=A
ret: value=500 unit=A
